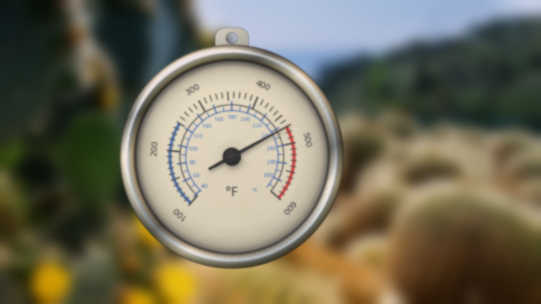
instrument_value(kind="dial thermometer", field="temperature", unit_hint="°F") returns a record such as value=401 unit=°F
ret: value=470 unit=°F
